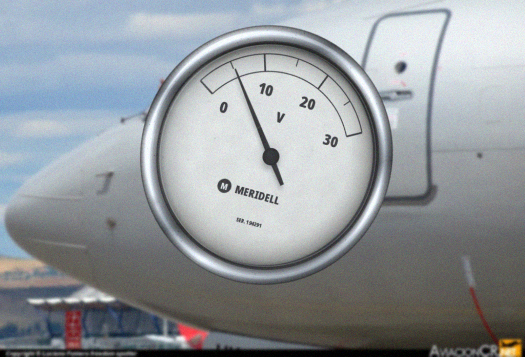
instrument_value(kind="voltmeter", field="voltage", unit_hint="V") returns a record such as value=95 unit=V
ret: value=5 unit=V
